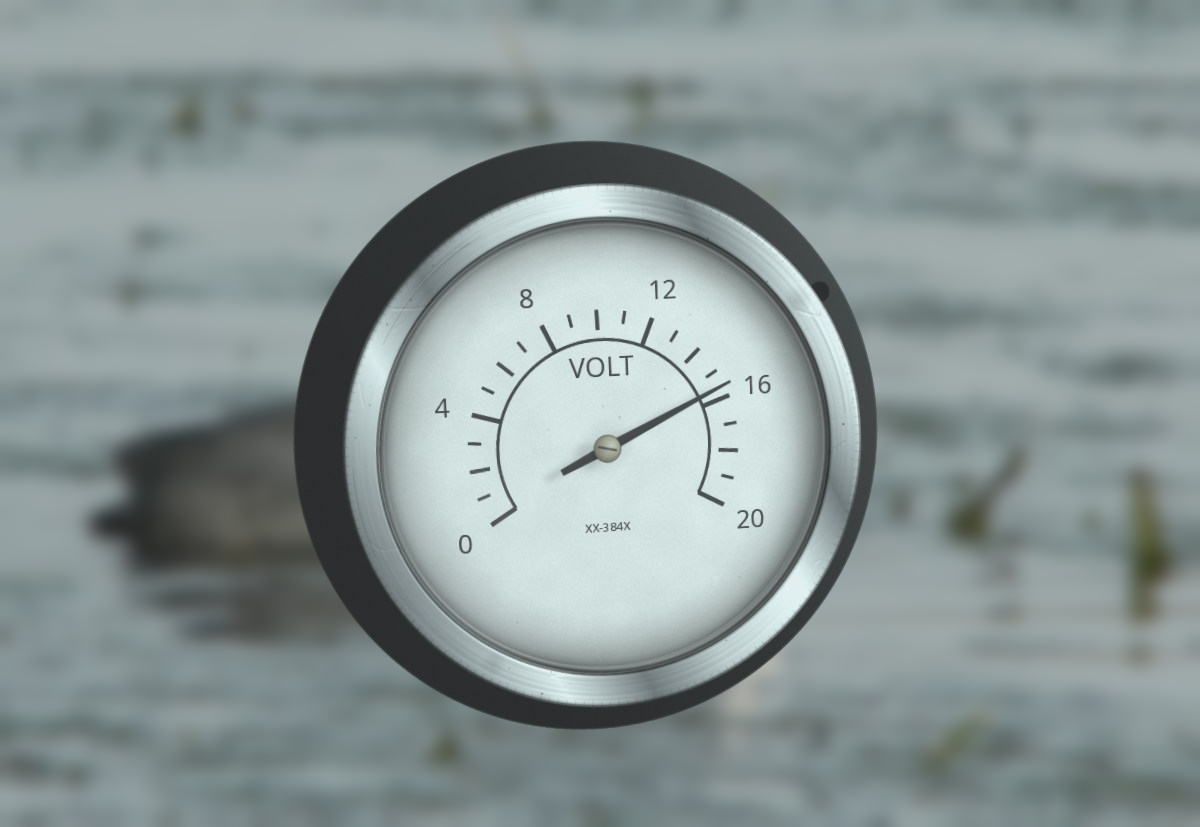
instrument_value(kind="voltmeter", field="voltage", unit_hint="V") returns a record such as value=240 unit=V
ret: value=15.5 unit=V
